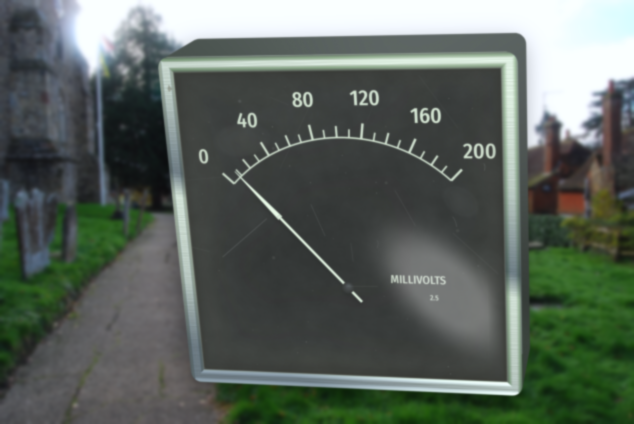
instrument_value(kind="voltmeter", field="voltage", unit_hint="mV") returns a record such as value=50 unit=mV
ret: value=10 unit=mV
